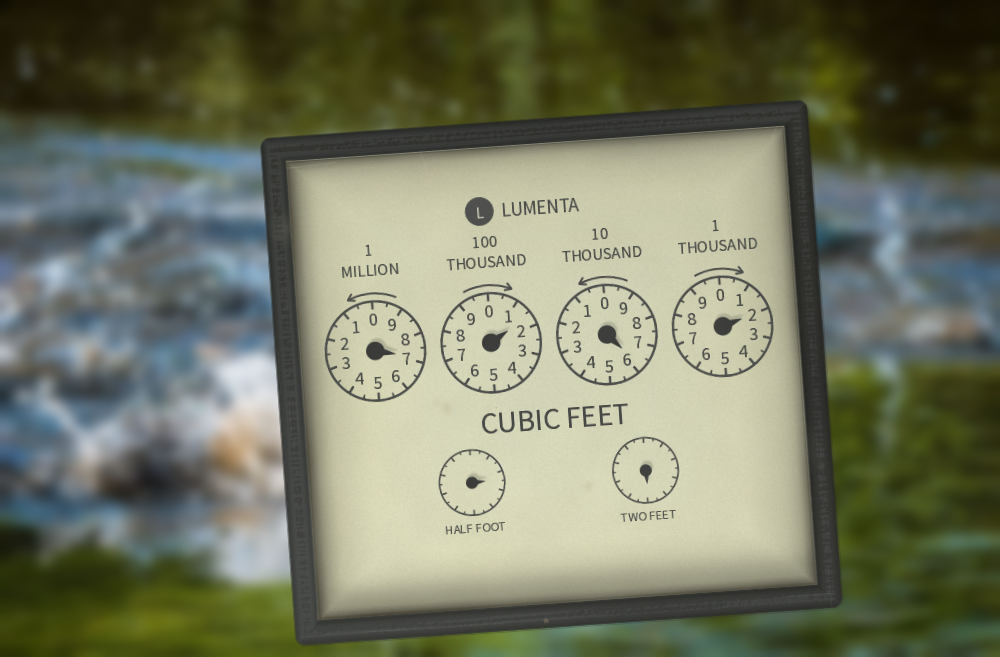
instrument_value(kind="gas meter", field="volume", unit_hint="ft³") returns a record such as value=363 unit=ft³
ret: value=716200 unit=ft³
